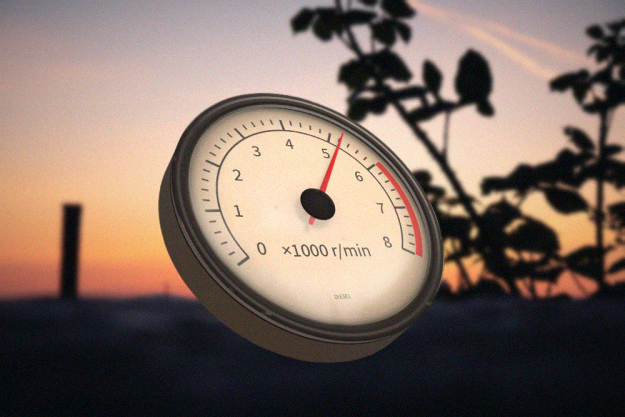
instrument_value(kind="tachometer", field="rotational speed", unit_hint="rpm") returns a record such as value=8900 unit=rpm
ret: value=5200 unit=rpm
